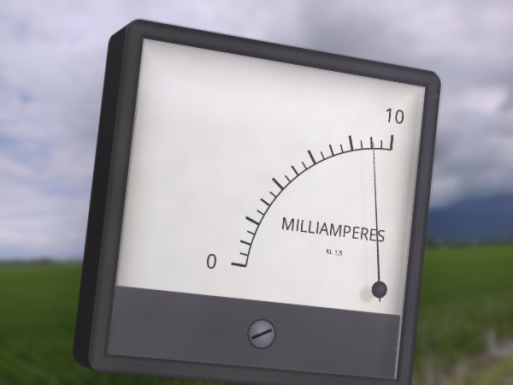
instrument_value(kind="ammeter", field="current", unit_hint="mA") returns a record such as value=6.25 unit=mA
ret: value=9 unit=mA
